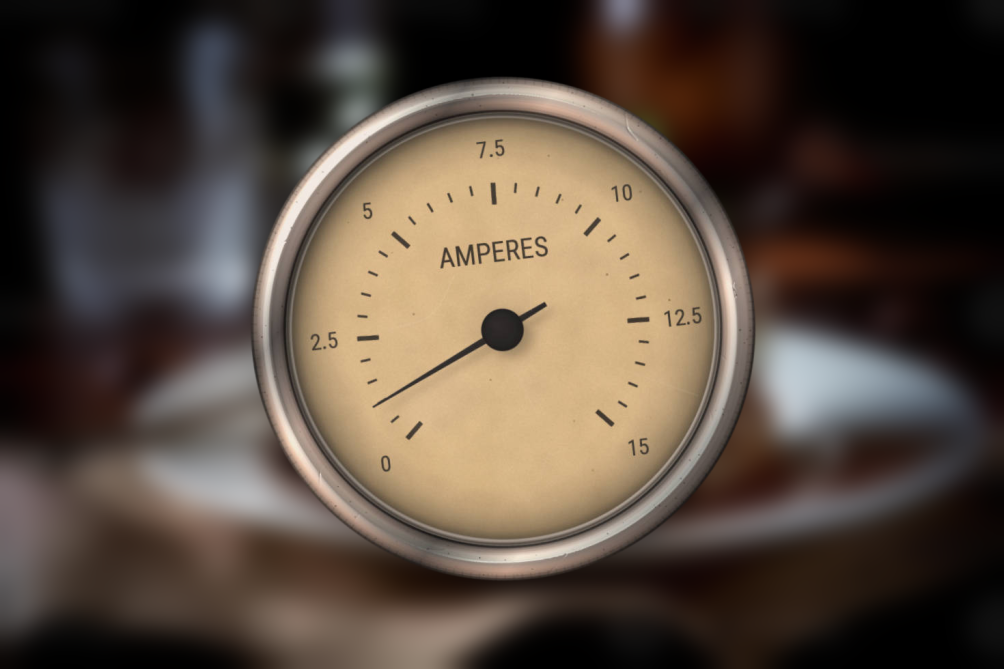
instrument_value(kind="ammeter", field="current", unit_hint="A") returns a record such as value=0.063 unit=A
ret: value=1 unit=A
